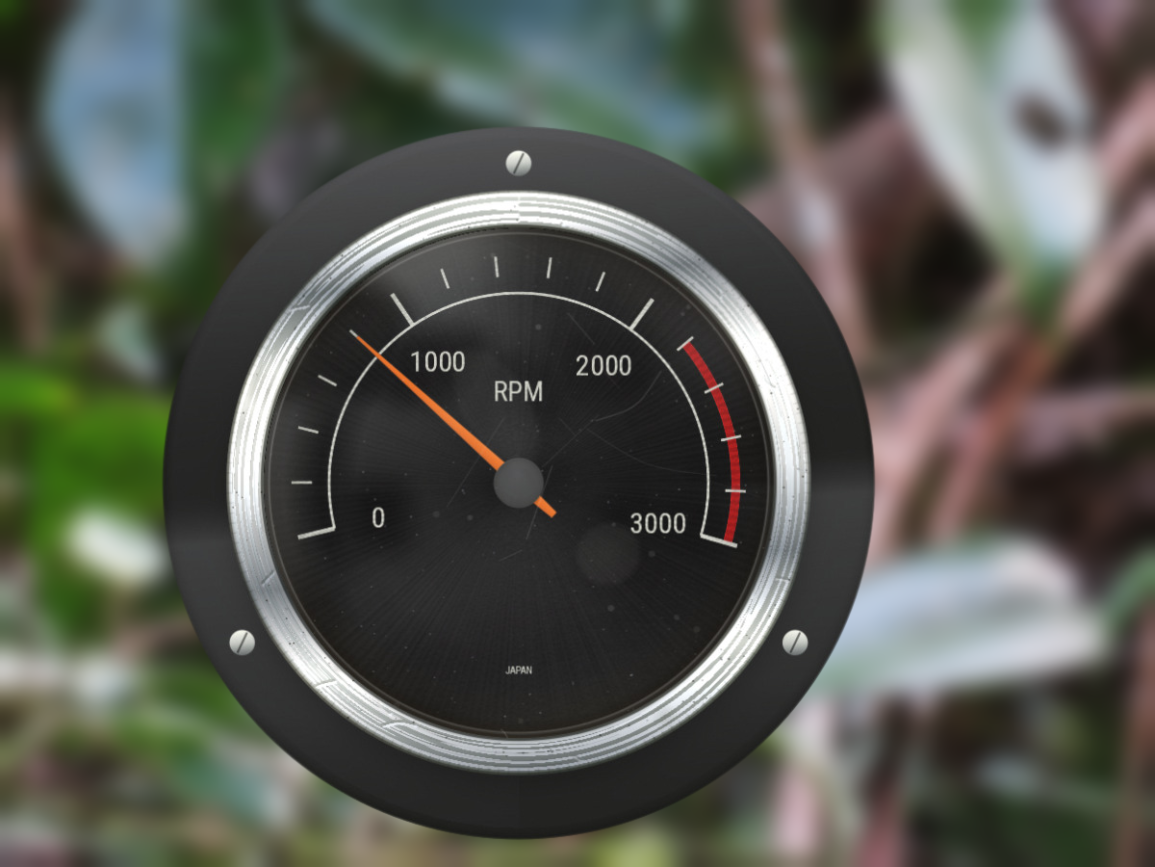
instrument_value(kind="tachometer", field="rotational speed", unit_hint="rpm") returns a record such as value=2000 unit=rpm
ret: value=800 unit=rpm
